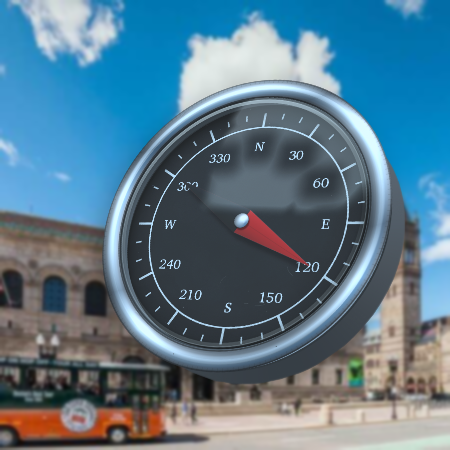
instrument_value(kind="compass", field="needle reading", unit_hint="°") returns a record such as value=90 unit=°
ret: value=120 unit=°
